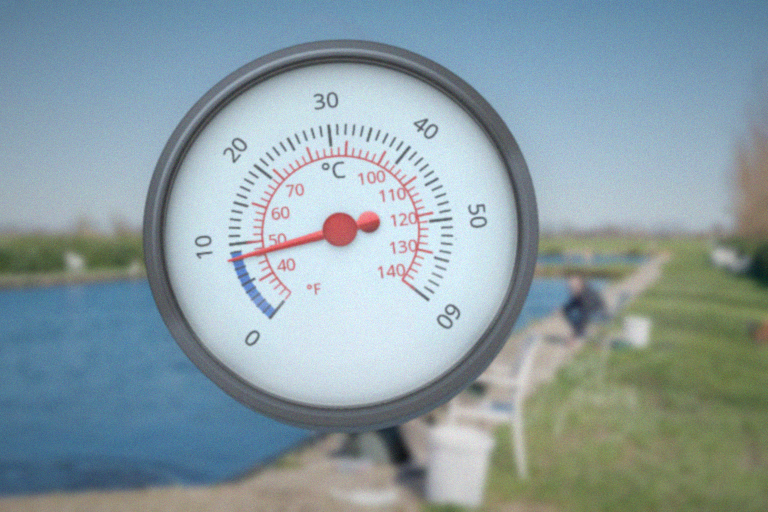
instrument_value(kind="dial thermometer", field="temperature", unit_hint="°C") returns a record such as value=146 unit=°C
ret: value=8 unit=°C
